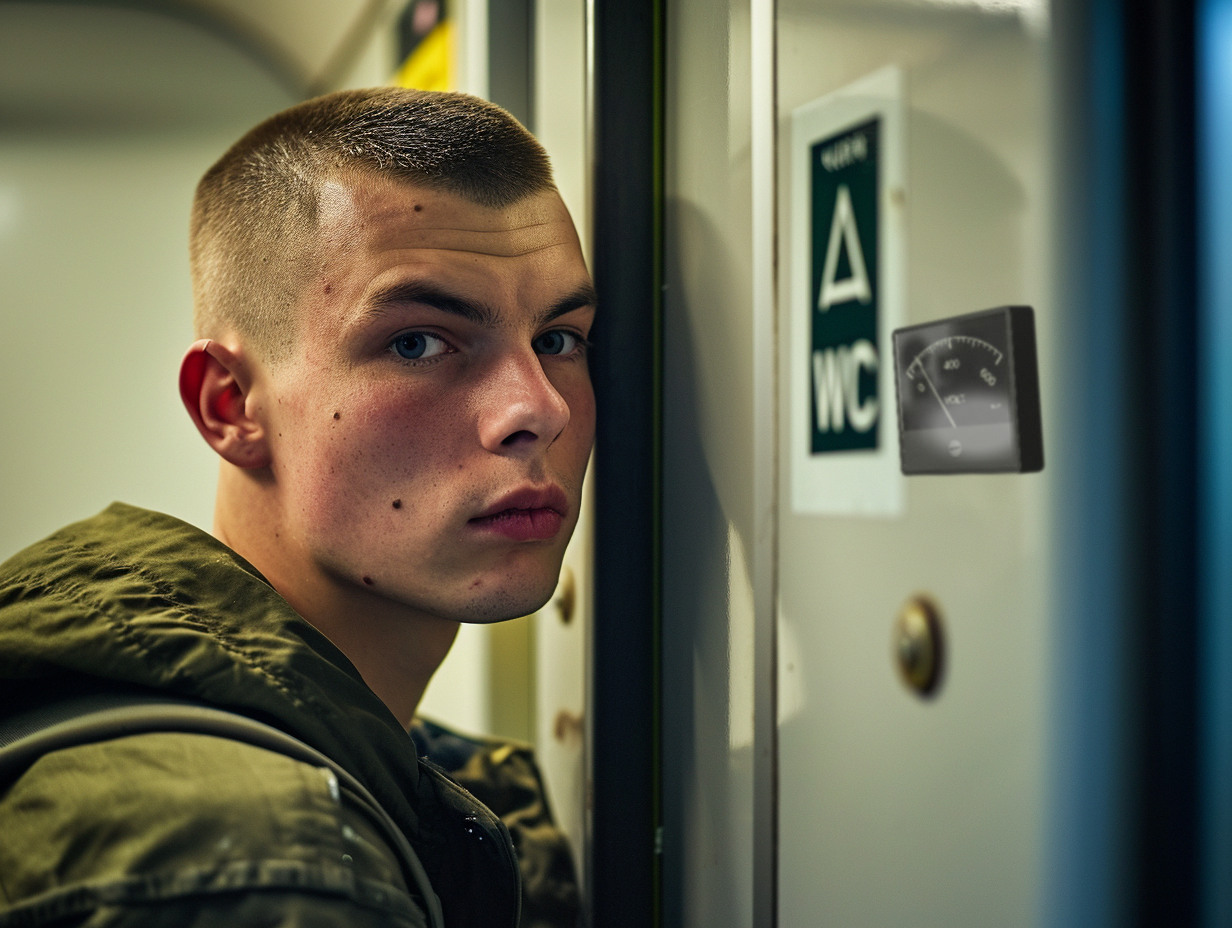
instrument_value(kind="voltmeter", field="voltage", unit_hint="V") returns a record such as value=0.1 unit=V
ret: value=200 unit=V
